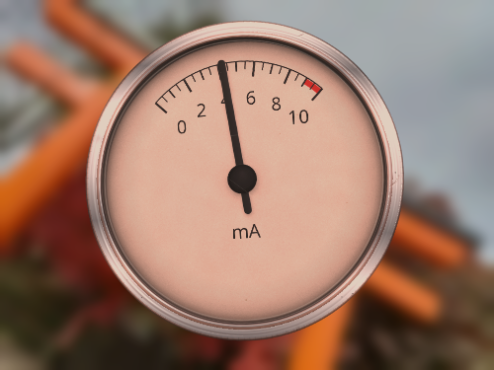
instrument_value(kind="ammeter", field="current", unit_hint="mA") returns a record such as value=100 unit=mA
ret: value=4.25 unit=mA
